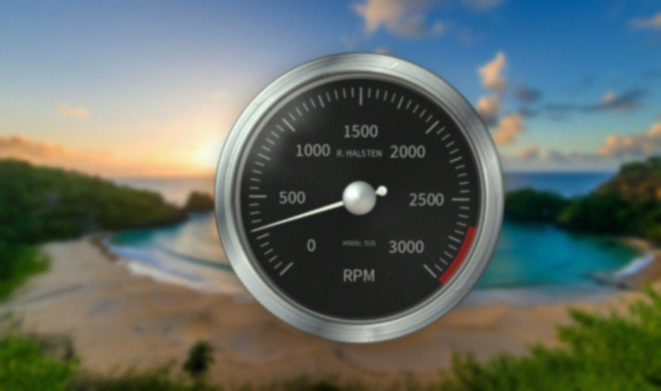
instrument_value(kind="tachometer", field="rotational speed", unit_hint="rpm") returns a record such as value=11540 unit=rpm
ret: value=300 unit=rpm
